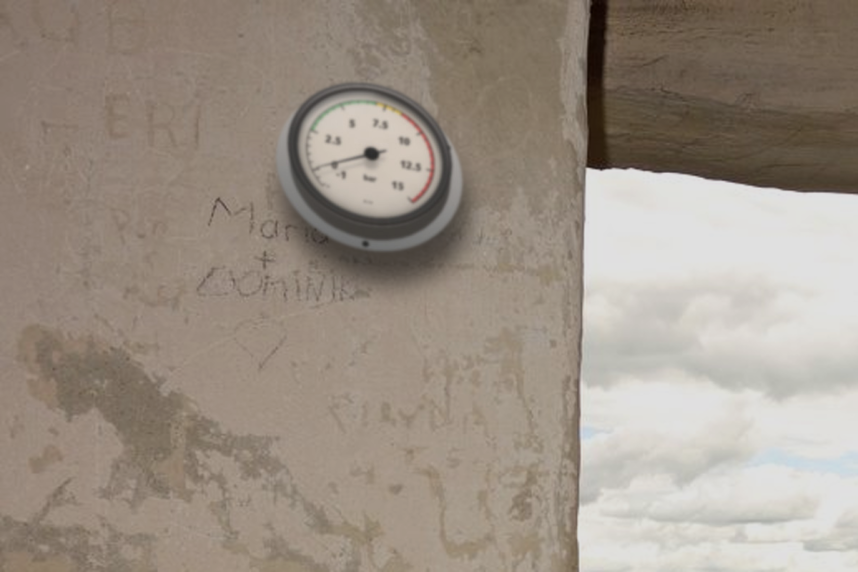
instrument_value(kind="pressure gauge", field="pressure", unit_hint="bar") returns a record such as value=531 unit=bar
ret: value=0 unit=bar
